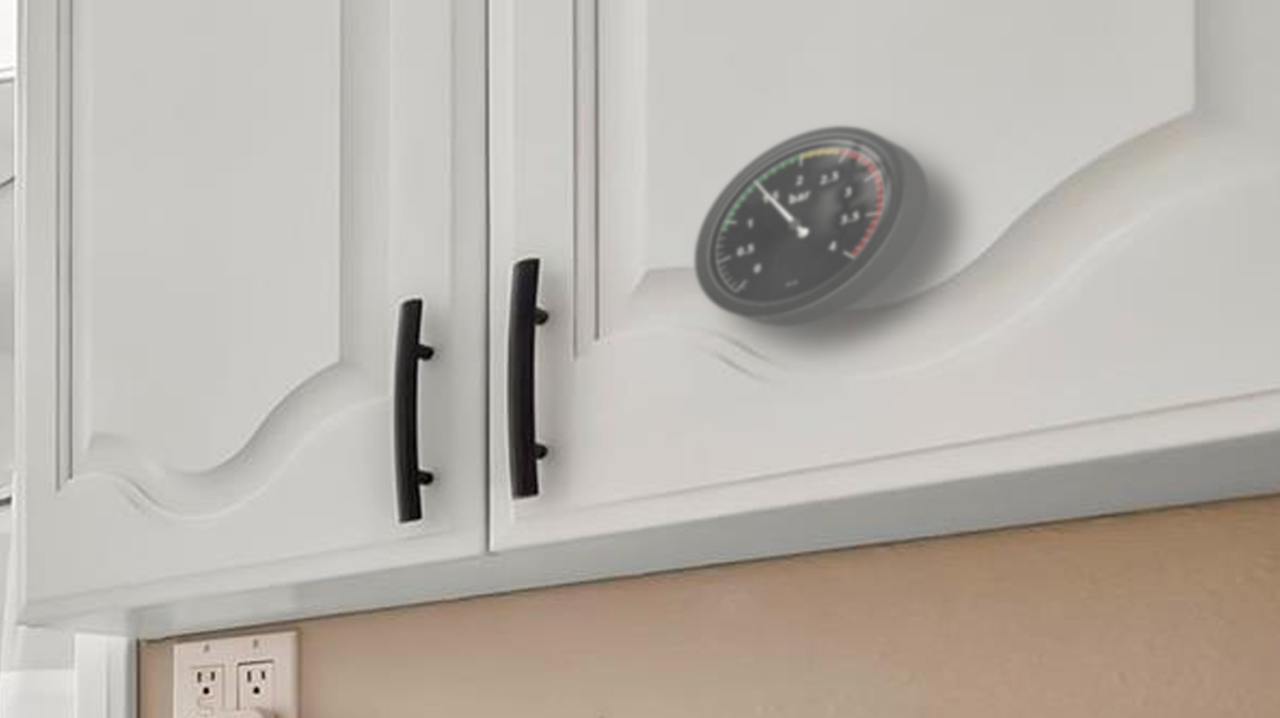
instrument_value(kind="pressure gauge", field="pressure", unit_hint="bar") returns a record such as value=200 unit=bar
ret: value=1.5 unit=bar
